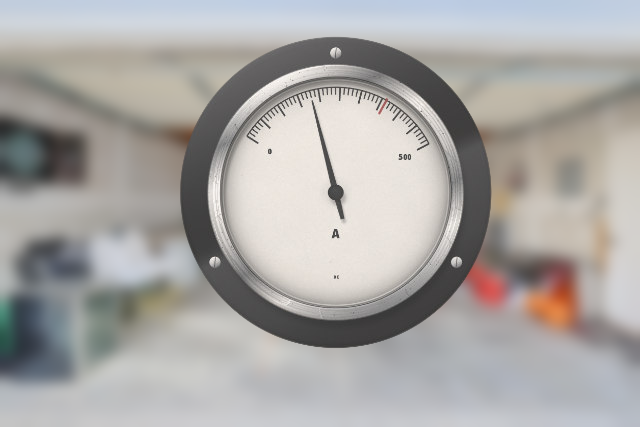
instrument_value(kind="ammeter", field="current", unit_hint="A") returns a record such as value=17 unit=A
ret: value=180 unit=A
